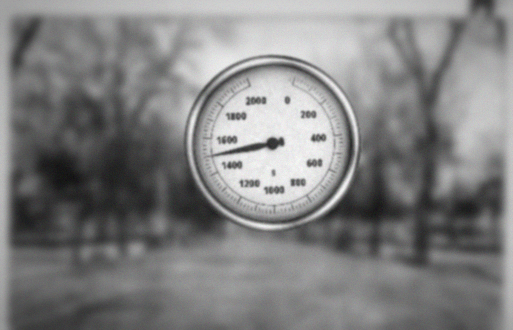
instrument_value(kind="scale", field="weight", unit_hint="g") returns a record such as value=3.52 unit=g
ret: value=1500 unit=g
